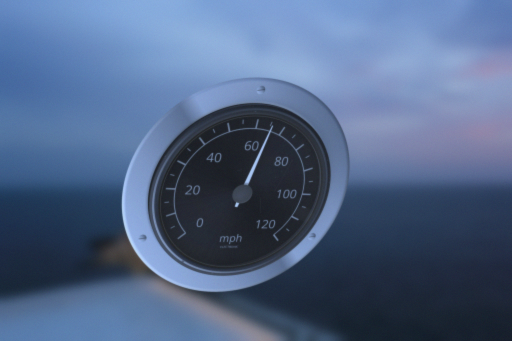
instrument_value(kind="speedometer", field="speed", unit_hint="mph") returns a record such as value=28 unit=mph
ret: value=65 unit=mph
